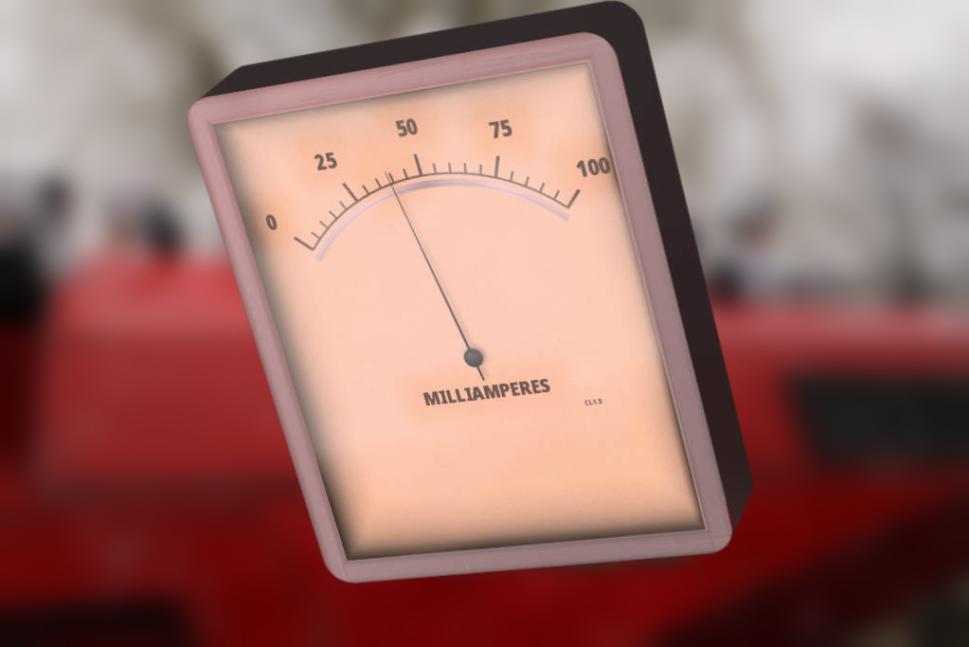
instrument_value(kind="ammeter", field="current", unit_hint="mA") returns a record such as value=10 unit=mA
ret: value=40 unit=mA
